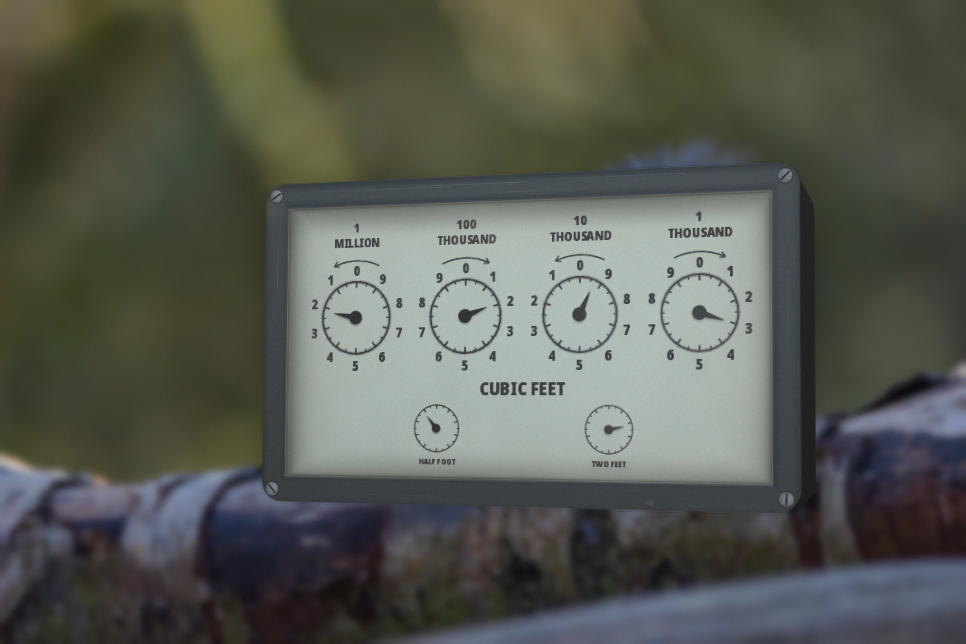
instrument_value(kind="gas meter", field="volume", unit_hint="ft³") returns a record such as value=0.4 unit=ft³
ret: value=219300 unit=ft³
